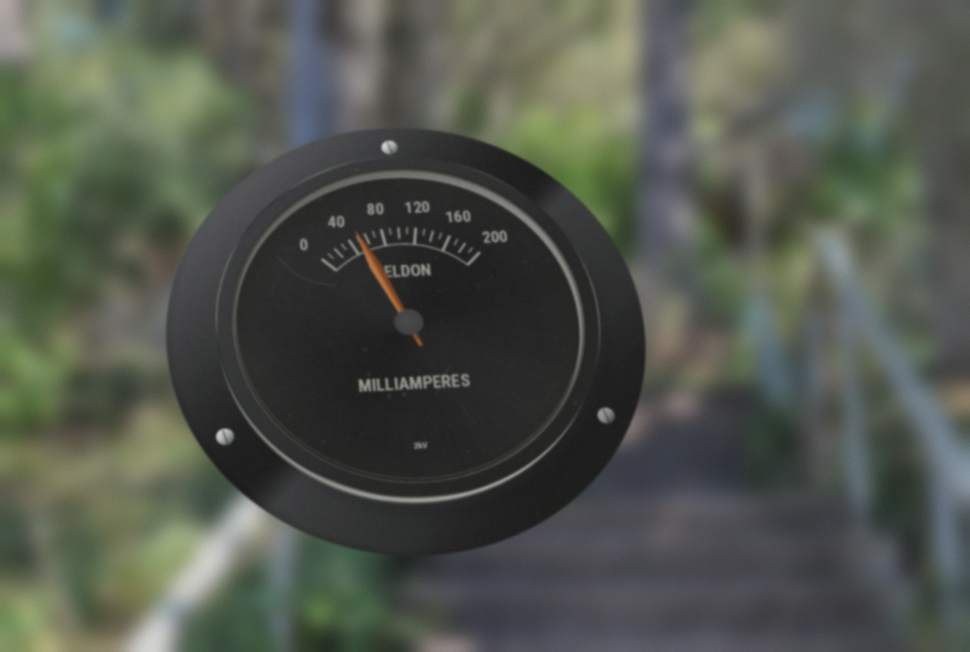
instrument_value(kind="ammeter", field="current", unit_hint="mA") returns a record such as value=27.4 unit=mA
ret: value=50 unit=mA
